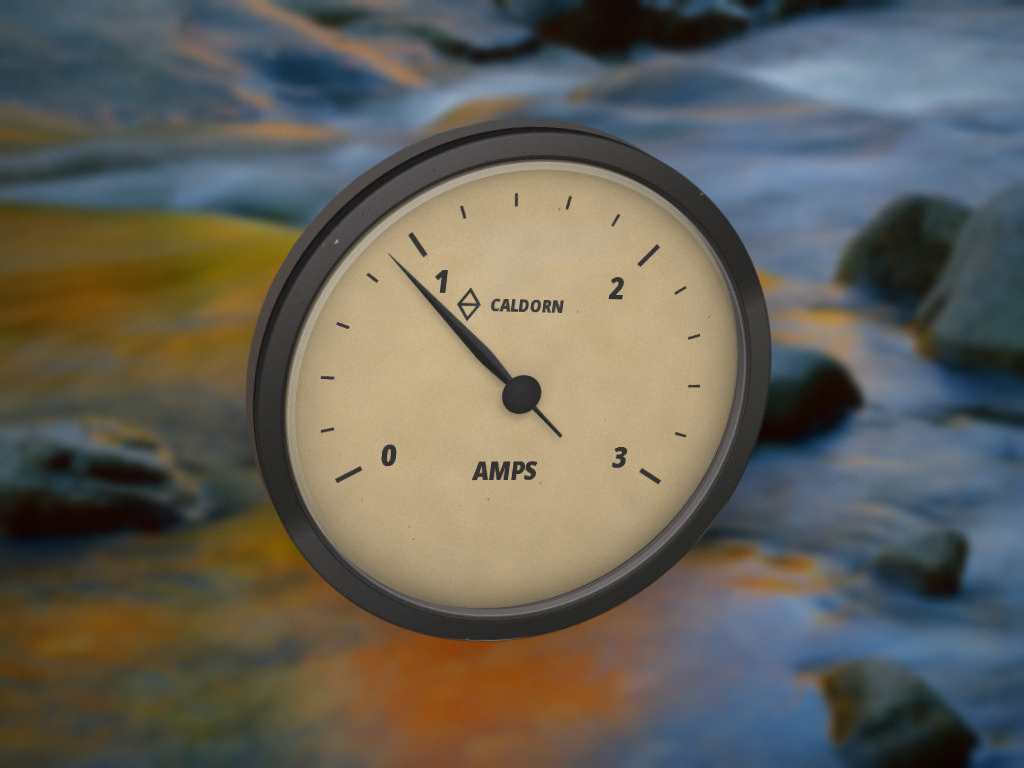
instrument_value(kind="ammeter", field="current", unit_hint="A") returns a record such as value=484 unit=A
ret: value=0.9 unit=A
